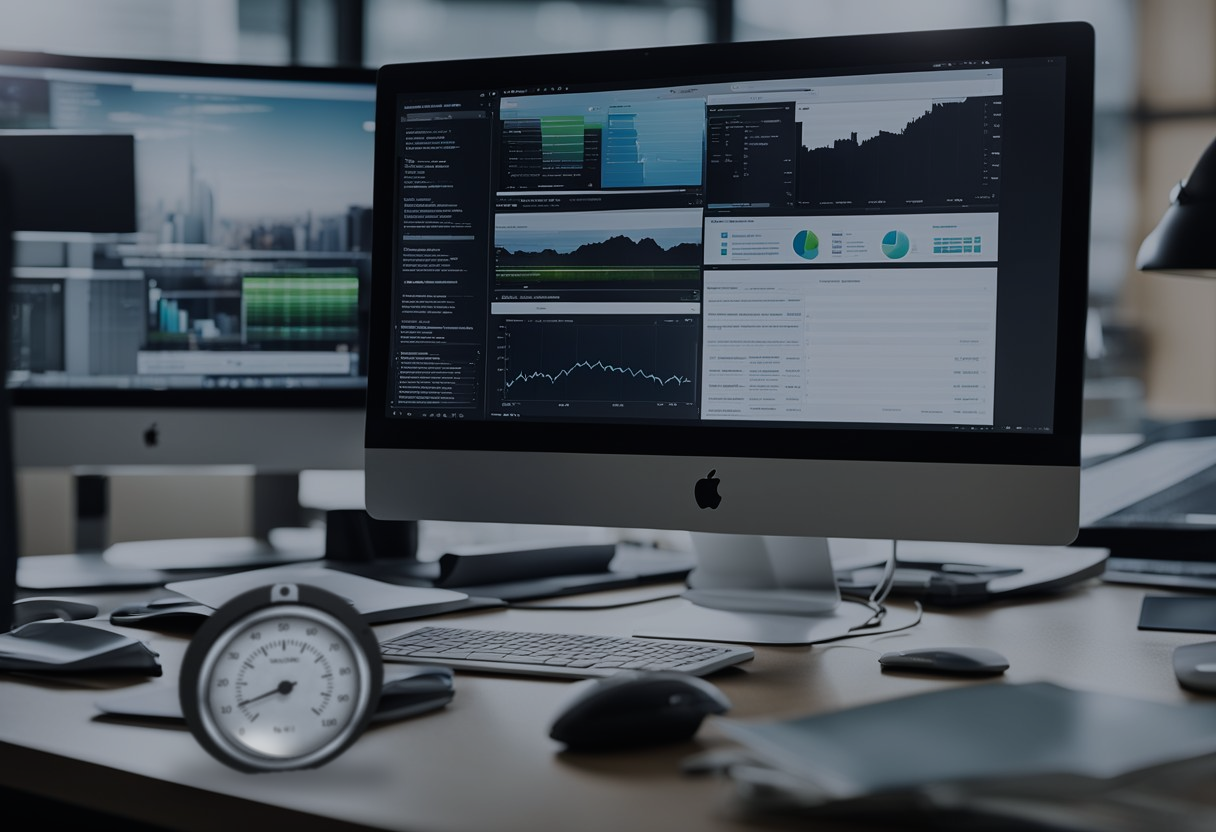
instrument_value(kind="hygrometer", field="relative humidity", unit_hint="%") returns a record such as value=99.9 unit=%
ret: value=10 unit=%
